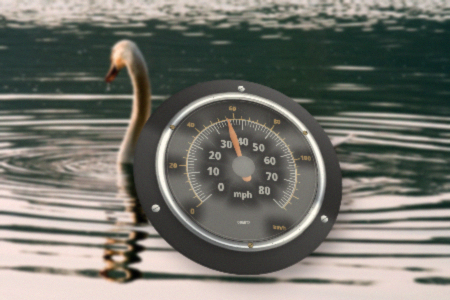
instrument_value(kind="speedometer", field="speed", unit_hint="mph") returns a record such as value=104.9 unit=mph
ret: value=35 unit=mph
